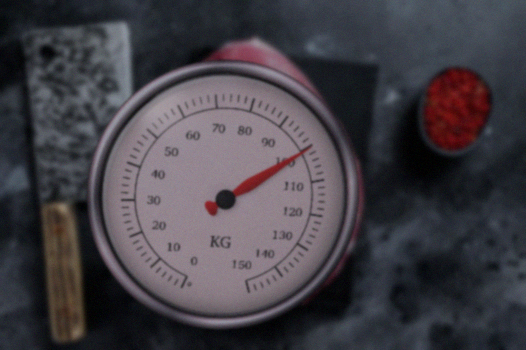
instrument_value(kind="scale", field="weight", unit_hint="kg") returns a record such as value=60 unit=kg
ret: value=100 unit=kg
